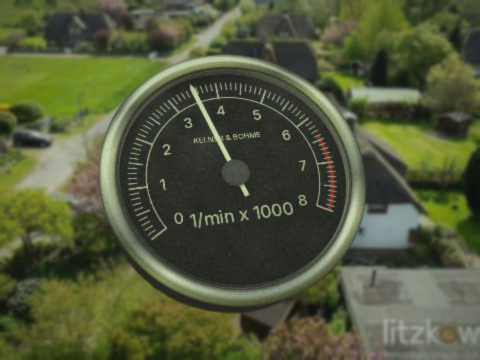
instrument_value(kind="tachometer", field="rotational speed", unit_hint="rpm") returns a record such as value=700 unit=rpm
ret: value=3500 unit=rpm
